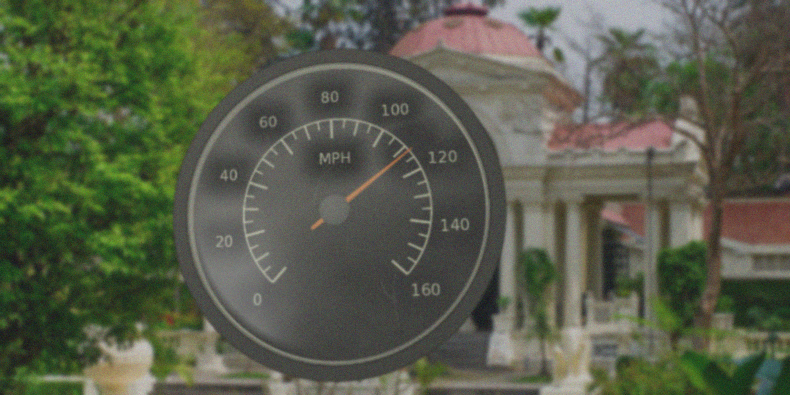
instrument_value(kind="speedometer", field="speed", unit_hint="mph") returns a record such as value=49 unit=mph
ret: value=112.5 unit=mph
